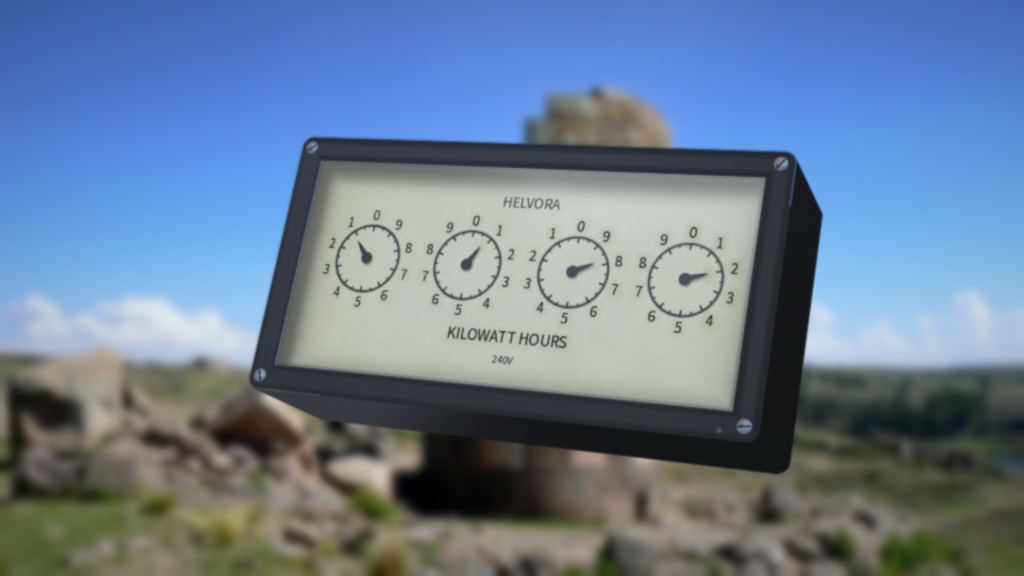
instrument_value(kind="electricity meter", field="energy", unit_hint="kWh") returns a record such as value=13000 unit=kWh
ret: value=1082 unit=kWh
